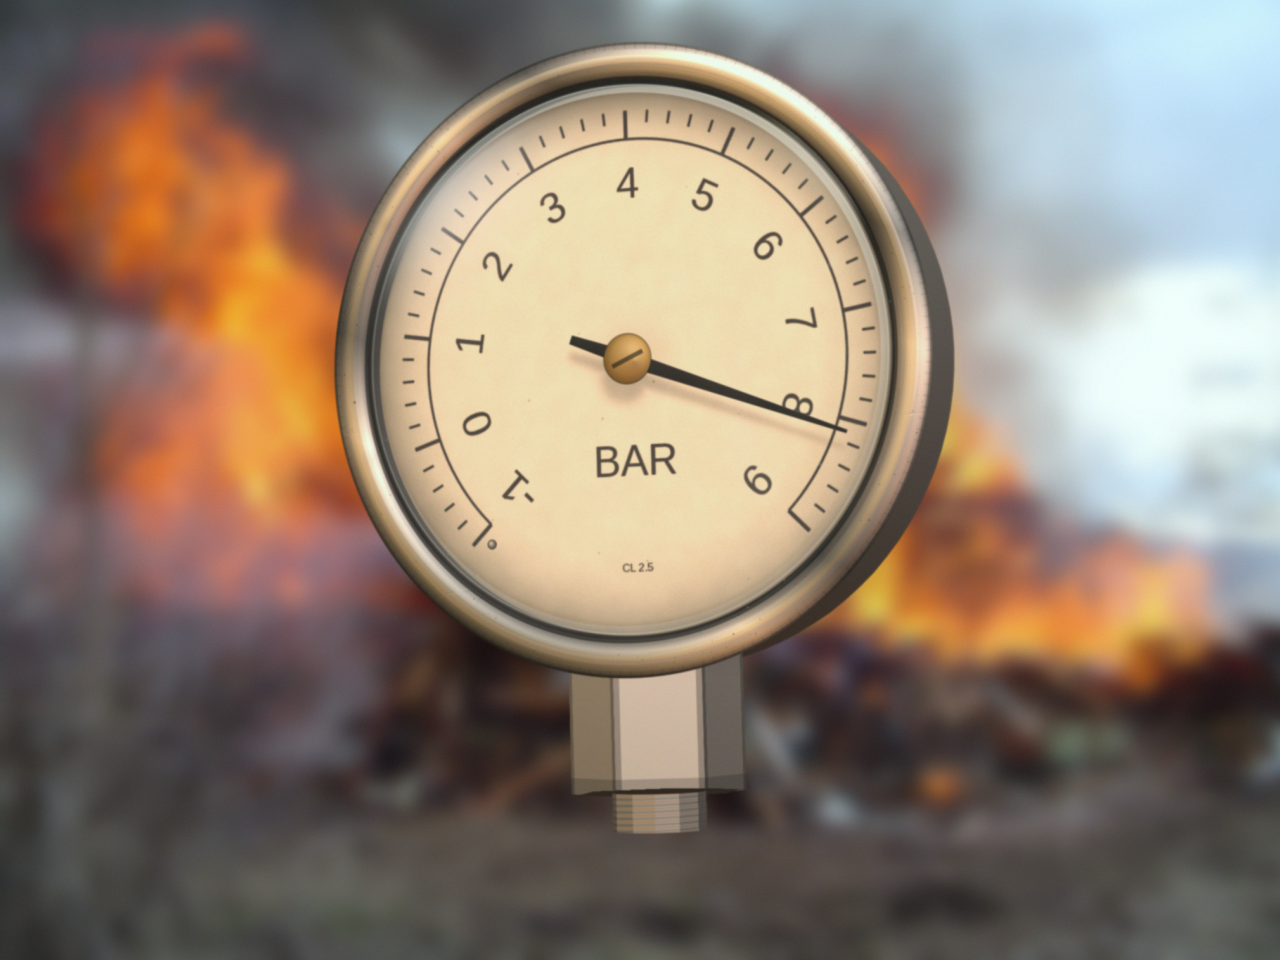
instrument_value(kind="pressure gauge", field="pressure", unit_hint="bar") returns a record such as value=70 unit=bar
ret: value=8.1 unit=bar
